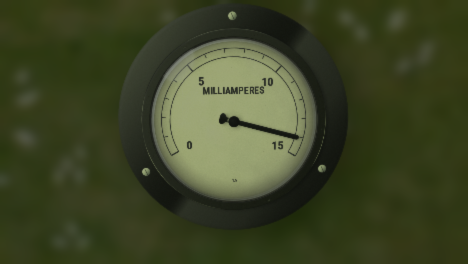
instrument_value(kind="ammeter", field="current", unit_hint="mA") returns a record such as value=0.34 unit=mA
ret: value=14 unit=mA
